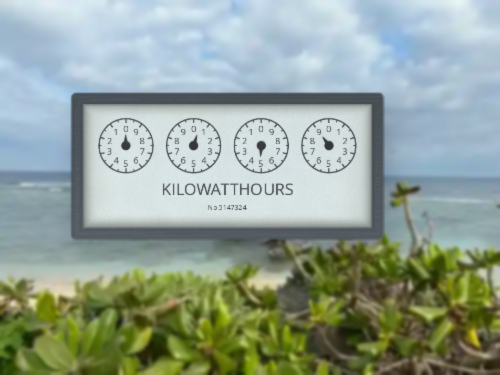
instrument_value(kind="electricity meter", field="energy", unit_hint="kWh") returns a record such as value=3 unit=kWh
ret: value=49 unit=kWh
